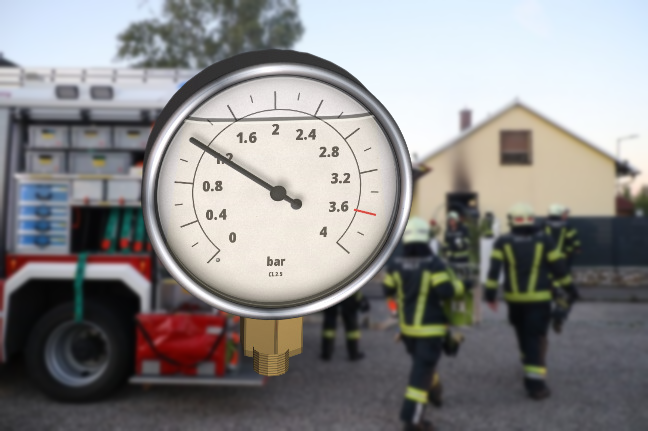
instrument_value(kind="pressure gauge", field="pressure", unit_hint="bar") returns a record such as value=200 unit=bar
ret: value=1.2 unit=bar
